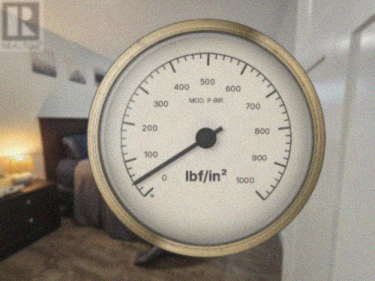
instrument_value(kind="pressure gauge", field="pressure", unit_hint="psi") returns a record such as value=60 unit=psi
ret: value=40 unit=psi
